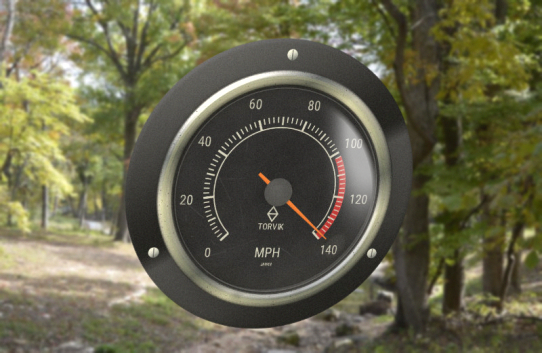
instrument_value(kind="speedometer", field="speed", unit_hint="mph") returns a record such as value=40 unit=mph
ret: value=138 unit=mph
